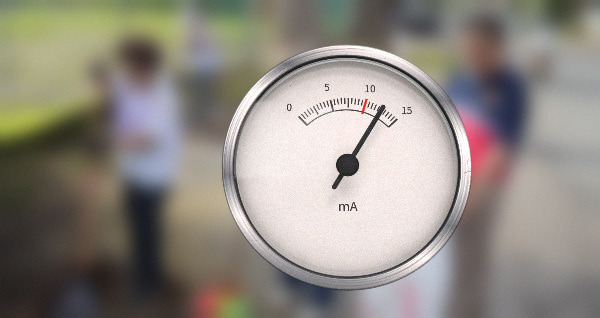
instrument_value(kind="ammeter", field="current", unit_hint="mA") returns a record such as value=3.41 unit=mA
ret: value=12.5 unit=mA
